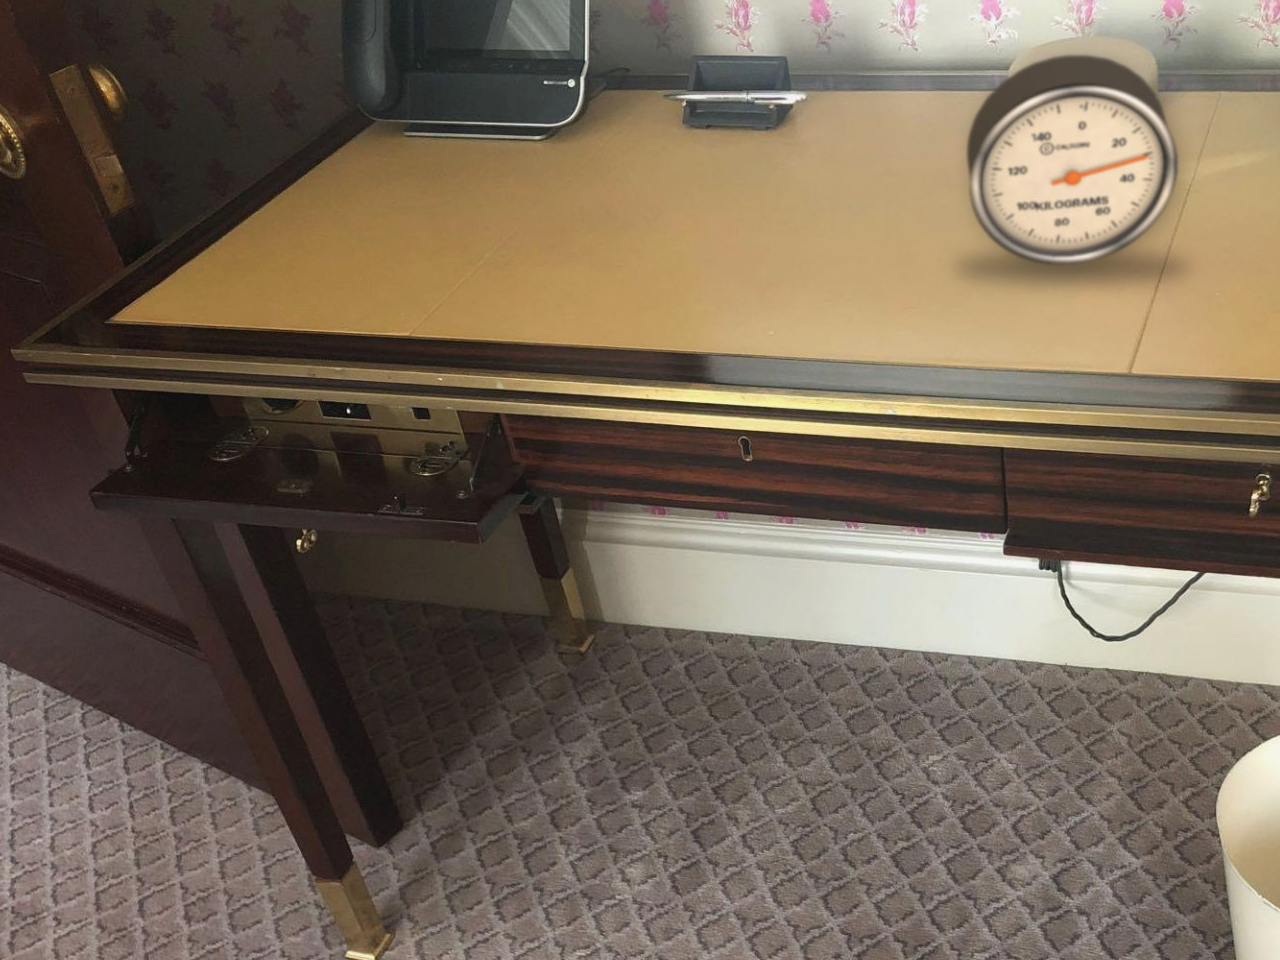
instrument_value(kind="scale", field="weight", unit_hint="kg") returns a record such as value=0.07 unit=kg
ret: value=30 unit=kg
